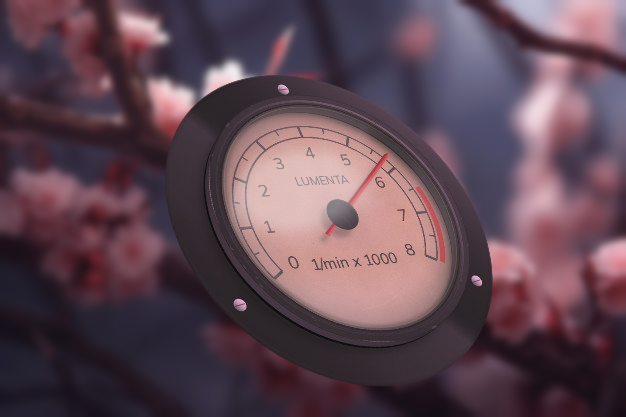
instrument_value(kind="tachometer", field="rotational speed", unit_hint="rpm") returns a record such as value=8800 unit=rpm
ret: value=5750 unit=rpm
